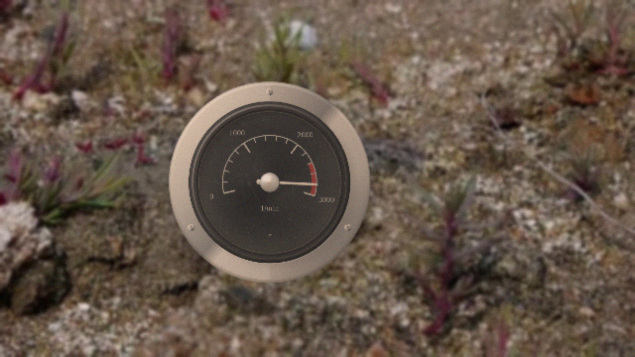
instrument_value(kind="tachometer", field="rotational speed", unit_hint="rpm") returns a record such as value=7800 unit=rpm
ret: value=2800 unit=rpm
